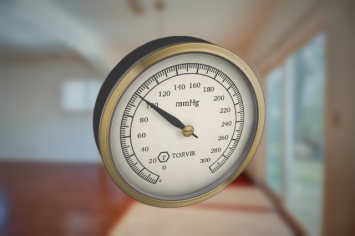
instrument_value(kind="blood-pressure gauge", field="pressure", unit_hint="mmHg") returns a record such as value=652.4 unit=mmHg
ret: value=100 unit=mmHg
